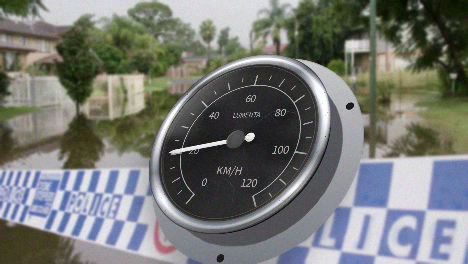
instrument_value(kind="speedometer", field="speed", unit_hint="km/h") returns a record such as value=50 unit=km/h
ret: value=20 unit=km/h
